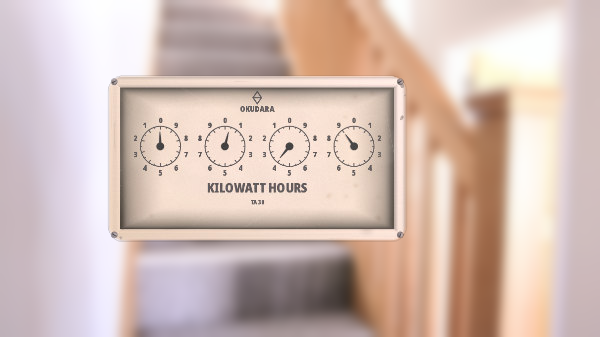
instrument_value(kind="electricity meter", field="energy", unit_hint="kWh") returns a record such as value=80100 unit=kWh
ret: value=39 unit=kWh
